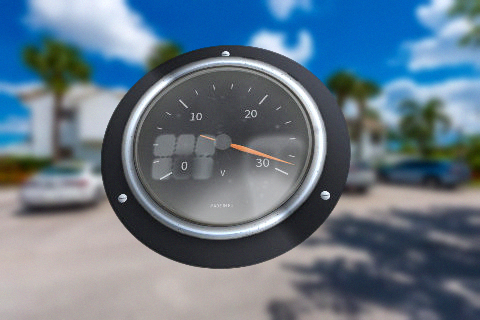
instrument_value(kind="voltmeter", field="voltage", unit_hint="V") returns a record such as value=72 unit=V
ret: value=29 unit=V
